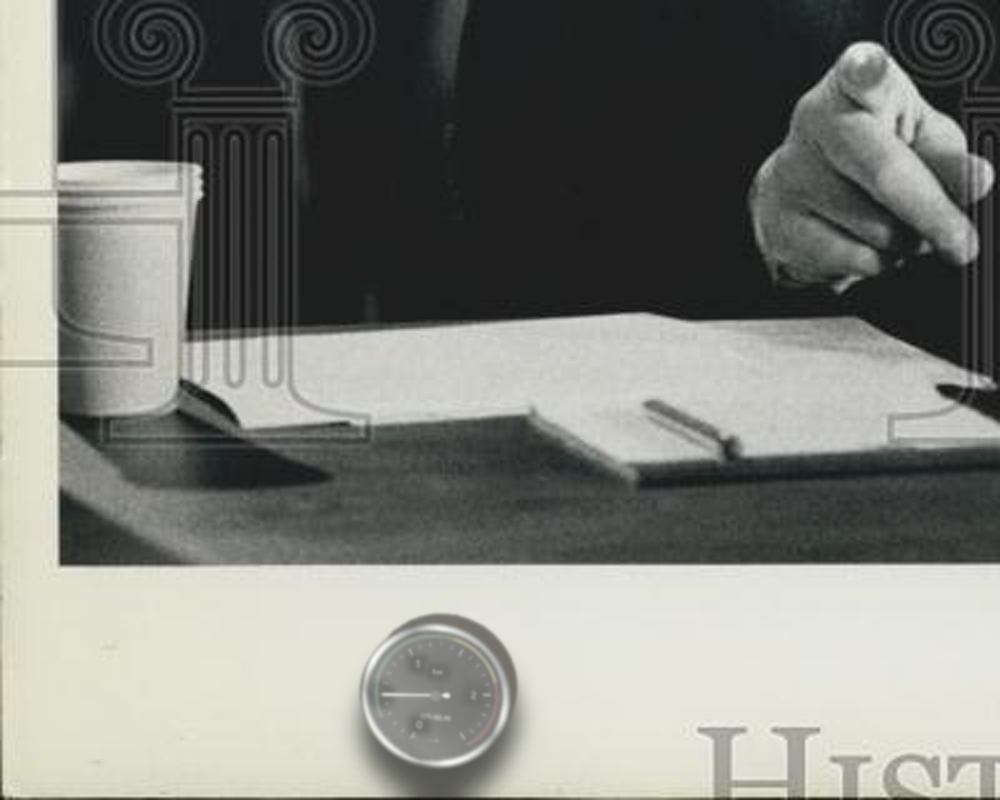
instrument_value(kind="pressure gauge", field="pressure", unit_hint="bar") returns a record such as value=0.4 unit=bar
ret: value=0.5 unit=bar
